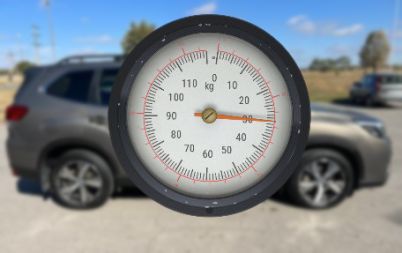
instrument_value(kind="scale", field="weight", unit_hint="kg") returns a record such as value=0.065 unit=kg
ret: value=30 unit=kg
